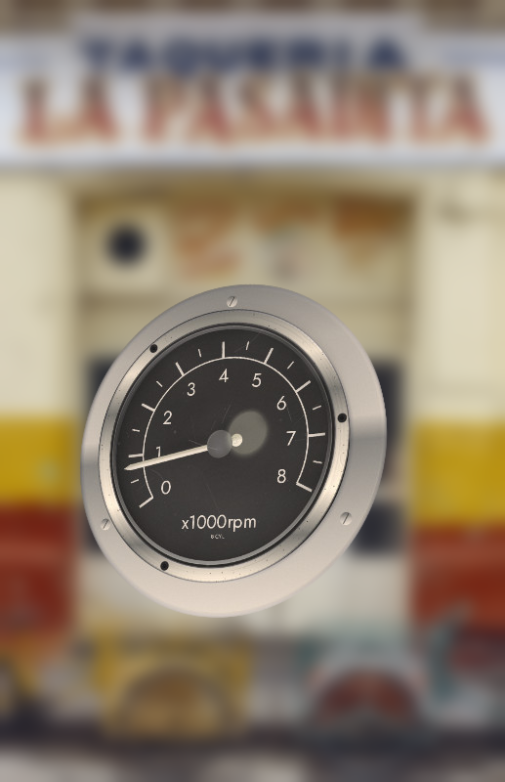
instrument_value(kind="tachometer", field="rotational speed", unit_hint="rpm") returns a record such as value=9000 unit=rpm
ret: value=750 unit=rpm
